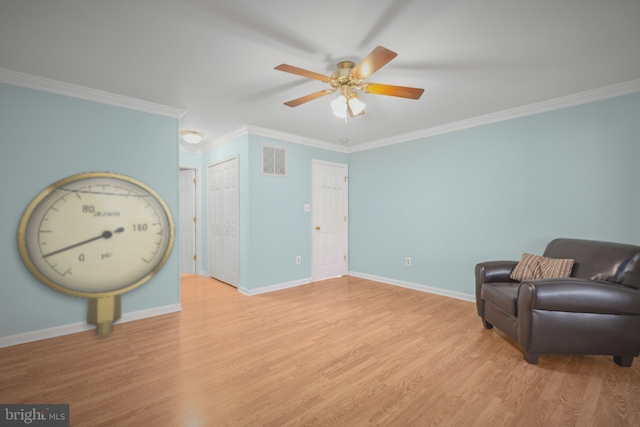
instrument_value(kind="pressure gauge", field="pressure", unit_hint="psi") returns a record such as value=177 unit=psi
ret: value=20 unit=psi
